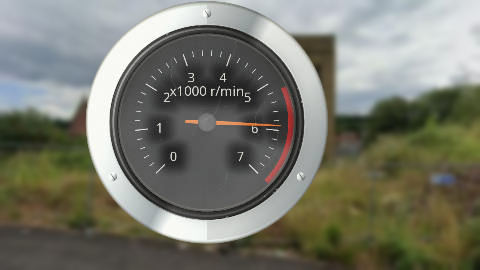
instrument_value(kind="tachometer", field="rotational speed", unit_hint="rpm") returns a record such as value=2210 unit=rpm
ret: value=5900 unit=rpm
